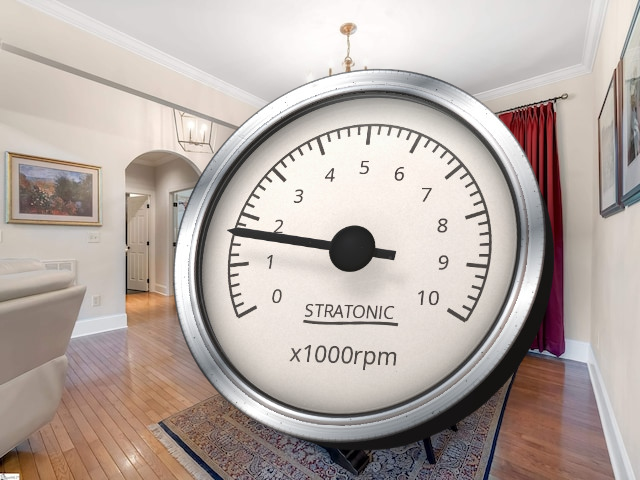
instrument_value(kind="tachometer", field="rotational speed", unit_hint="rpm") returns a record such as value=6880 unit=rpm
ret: value=1600 unit=rpm
